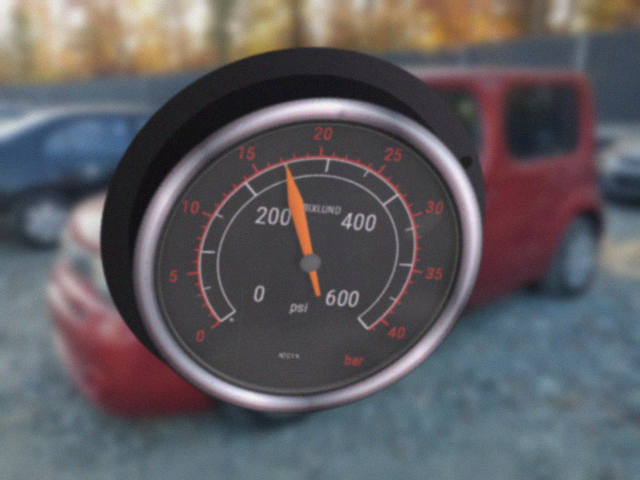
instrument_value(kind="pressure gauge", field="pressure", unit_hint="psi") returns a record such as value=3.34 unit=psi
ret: value=250 unit=psi
